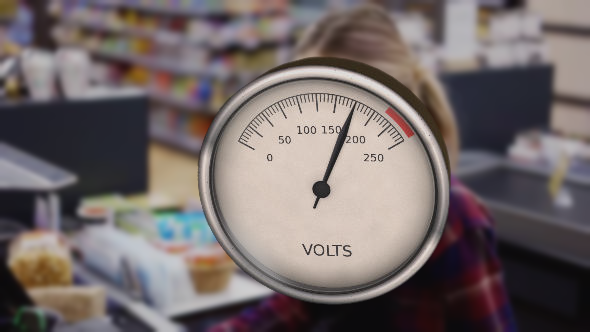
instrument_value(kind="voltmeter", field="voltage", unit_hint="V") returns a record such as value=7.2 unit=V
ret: value=175 unit=V
